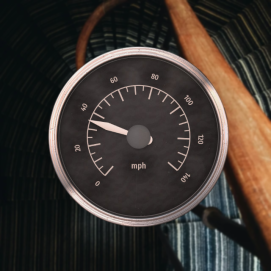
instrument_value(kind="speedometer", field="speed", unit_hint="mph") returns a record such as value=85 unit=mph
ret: value=35 unit=mph
